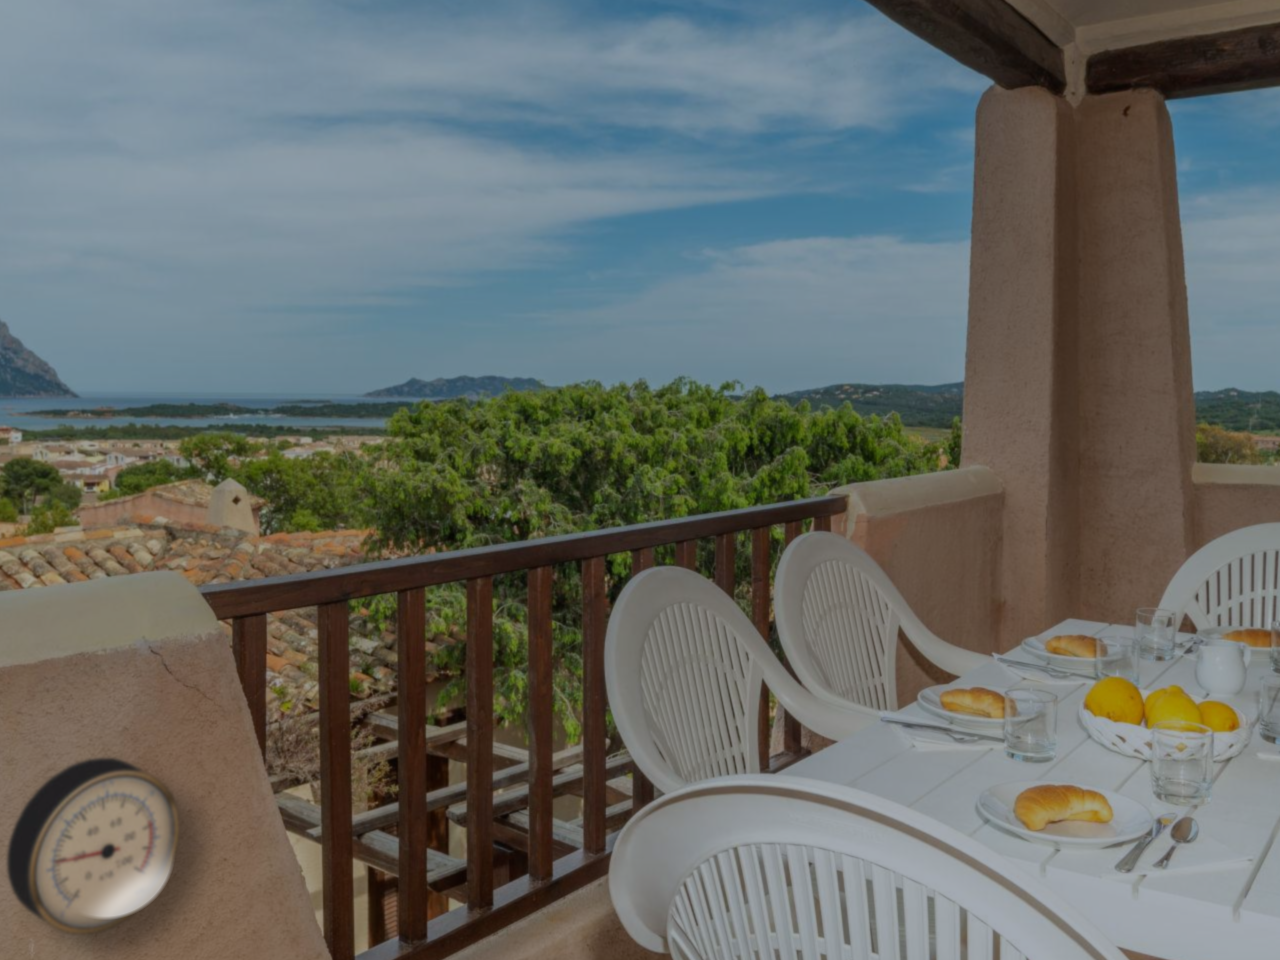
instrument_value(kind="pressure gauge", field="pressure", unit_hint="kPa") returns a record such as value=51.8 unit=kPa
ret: value=20 unit=kPa
